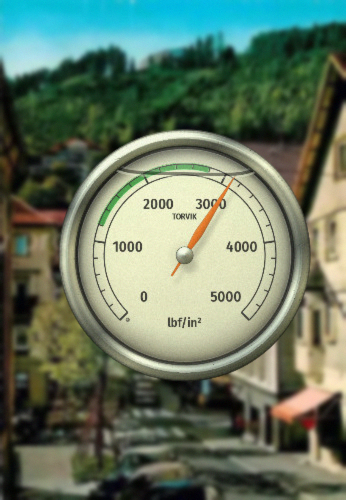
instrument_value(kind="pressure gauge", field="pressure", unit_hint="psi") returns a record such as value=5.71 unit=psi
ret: value=3100 unit=psi
